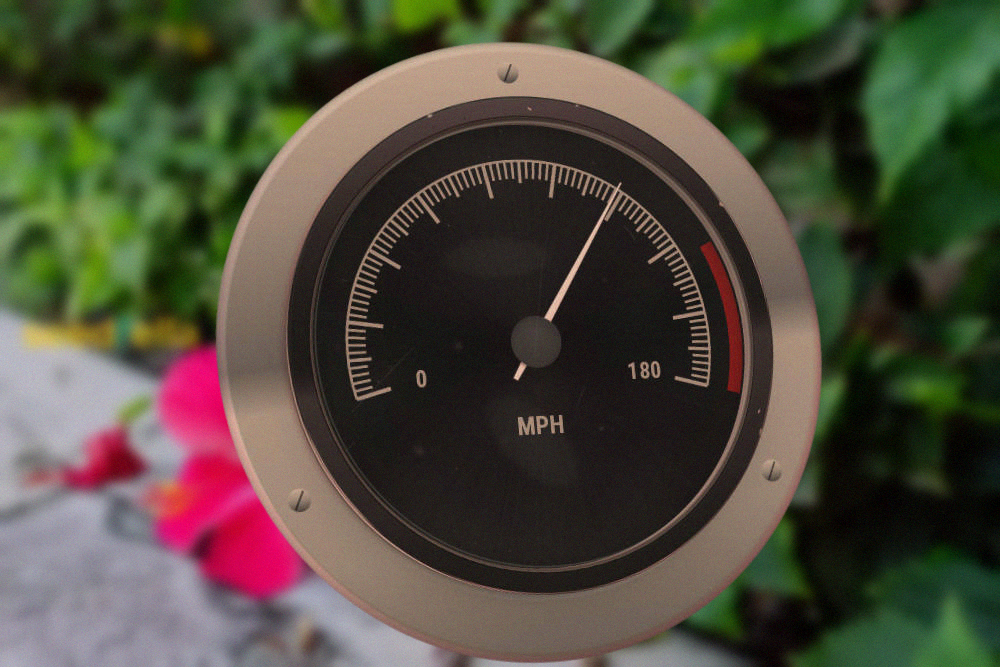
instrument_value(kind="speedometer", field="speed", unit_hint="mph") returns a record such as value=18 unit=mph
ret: value=118 unit=mph
